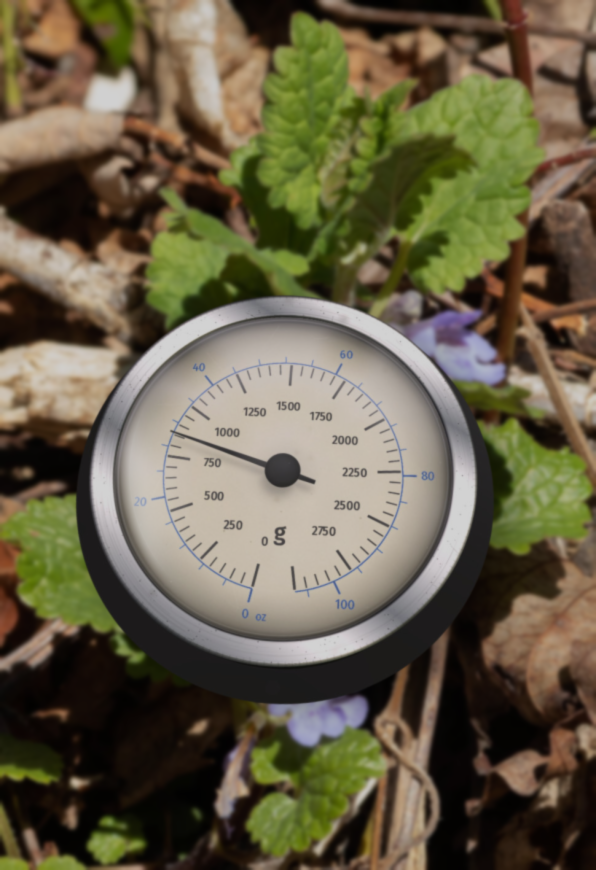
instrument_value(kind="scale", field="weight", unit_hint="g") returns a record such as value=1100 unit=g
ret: value=850 unit=g
